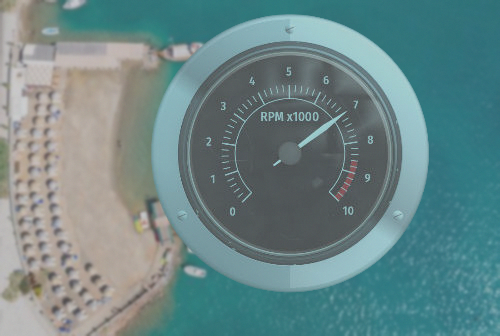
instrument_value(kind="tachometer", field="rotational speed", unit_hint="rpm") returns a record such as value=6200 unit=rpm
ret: value=7000 unit=rpm
